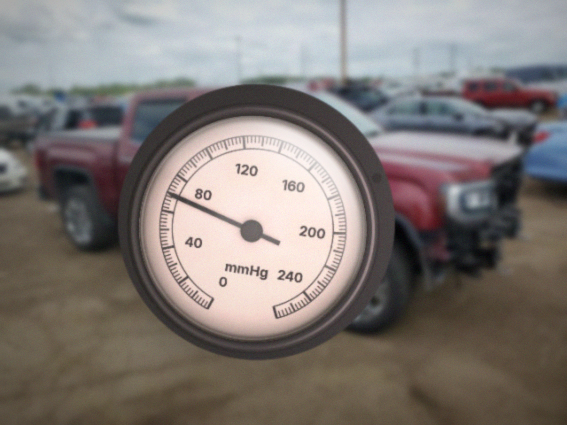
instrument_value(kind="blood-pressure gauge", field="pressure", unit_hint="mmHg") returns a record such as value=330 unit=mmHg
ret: value=70 unit=mmHg
